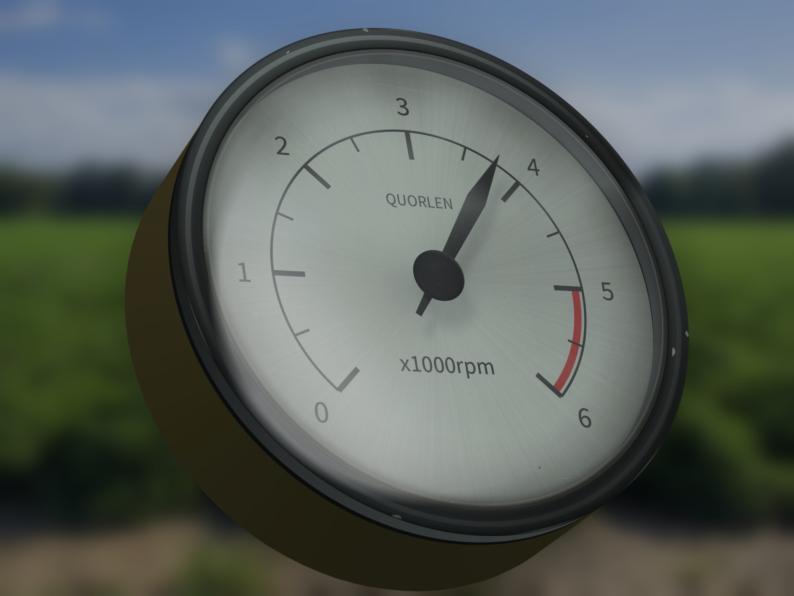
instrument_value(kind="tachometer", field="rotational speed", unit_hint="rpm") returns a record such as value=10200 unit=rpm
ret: value=3750 unit=rpm
